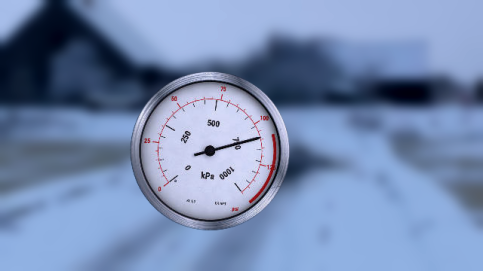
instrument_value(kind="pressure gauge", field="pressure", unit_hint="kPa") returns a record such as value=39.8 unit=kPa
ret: value=750 unit=kPa
